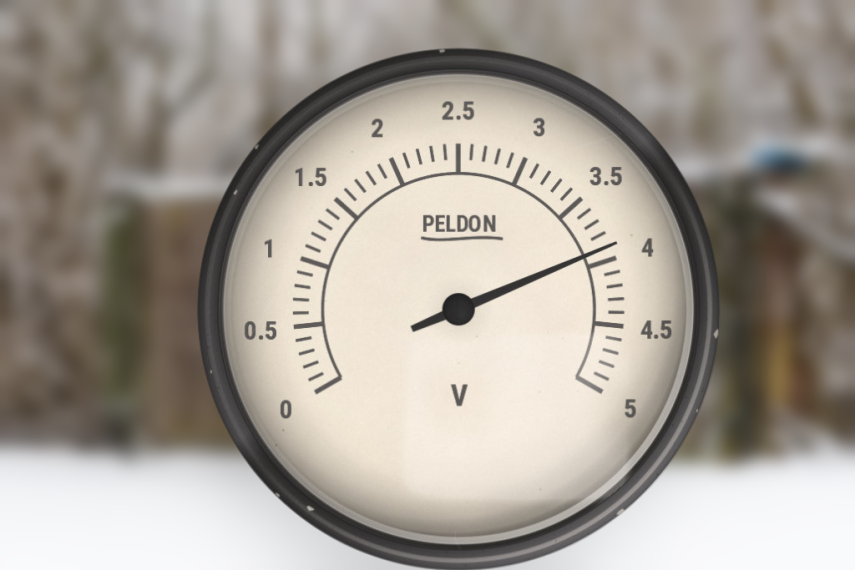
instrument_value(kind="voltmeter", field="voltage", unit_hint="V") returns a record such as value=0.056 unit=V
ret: value=3.9 unit=V
